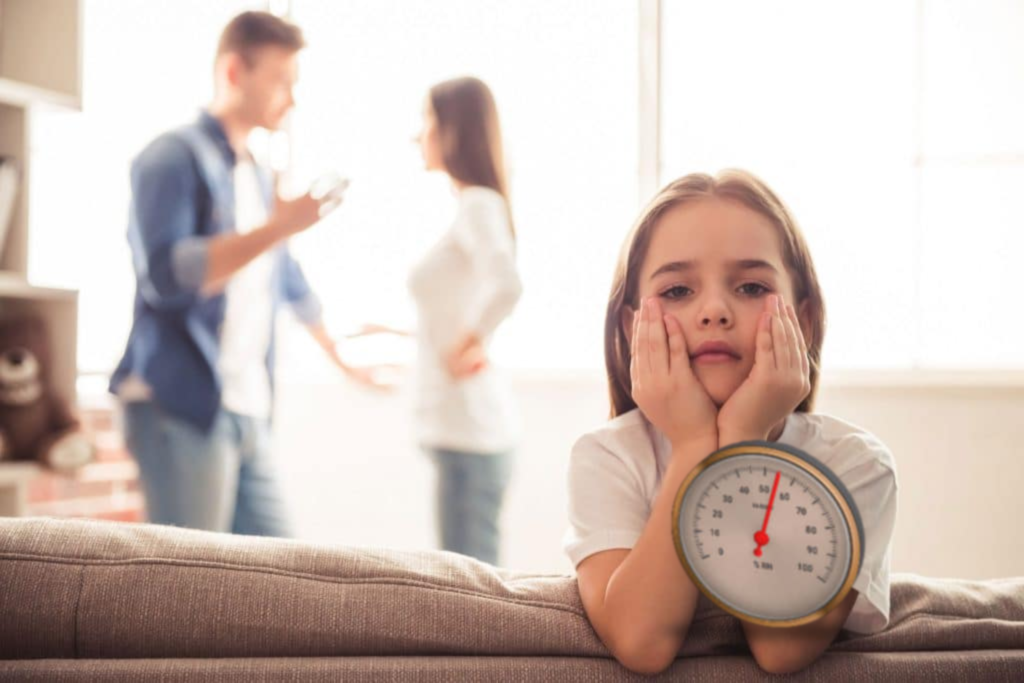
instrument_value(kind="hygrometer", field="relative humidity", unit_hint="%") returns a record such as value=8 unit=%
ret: value=55 unit=%
